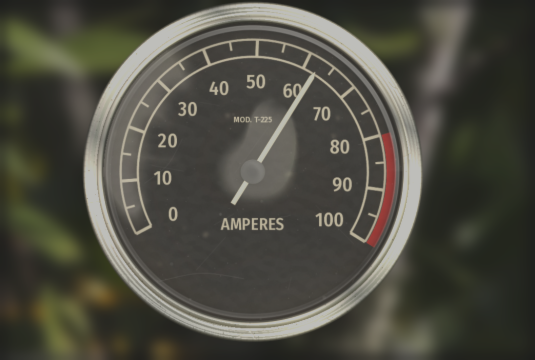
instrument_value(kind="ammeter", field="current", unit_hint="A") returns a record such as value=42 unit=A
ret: value=62.5 unit=A
